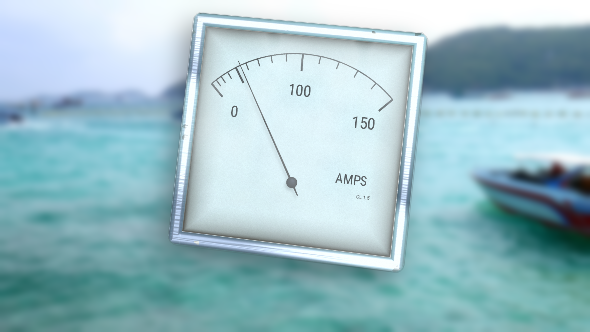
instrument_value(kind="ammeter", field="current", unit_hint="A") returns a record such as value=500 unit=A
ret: value=55 unit=A
